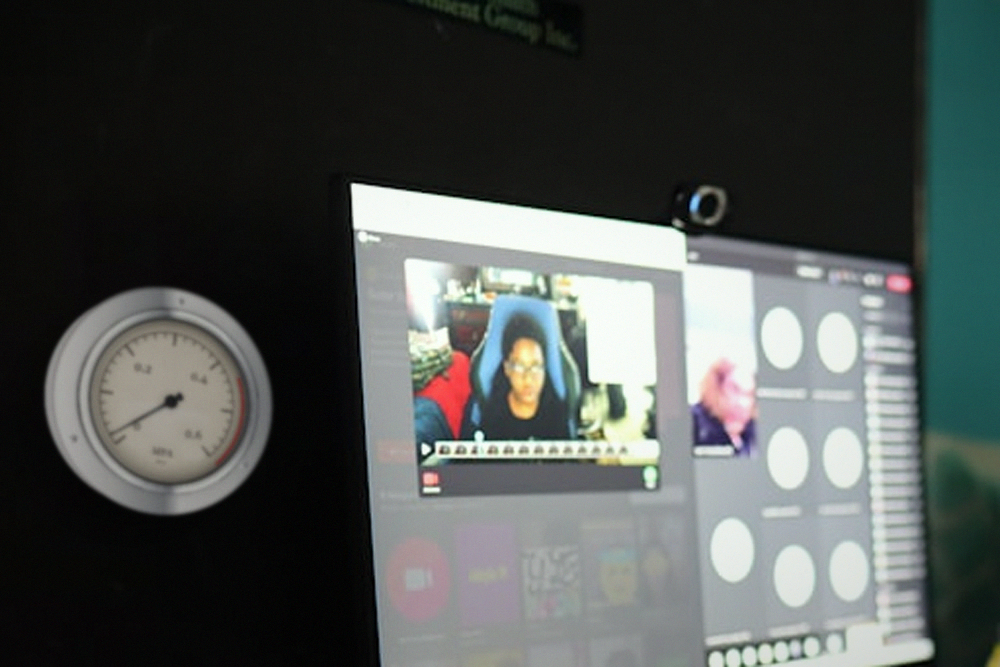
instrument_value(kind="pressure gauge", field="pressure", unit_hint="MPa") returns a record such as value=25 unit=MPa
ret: value=0.02 unit=MPa
